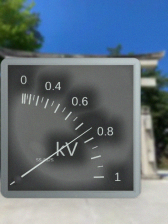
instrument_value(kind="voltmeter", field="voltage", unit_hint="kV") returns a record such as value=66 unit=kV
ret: value=0.75 unit=kV
